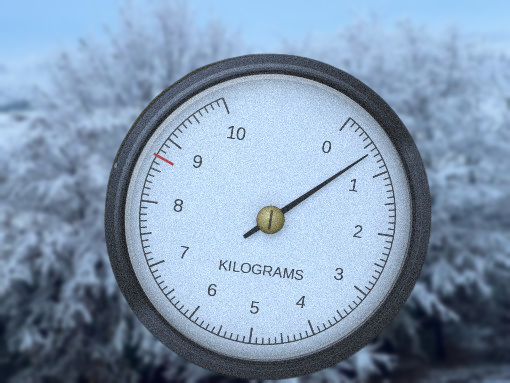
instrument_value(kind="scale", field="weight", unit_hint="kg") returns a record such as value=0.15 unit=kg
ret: value=0.6 unit=kg
